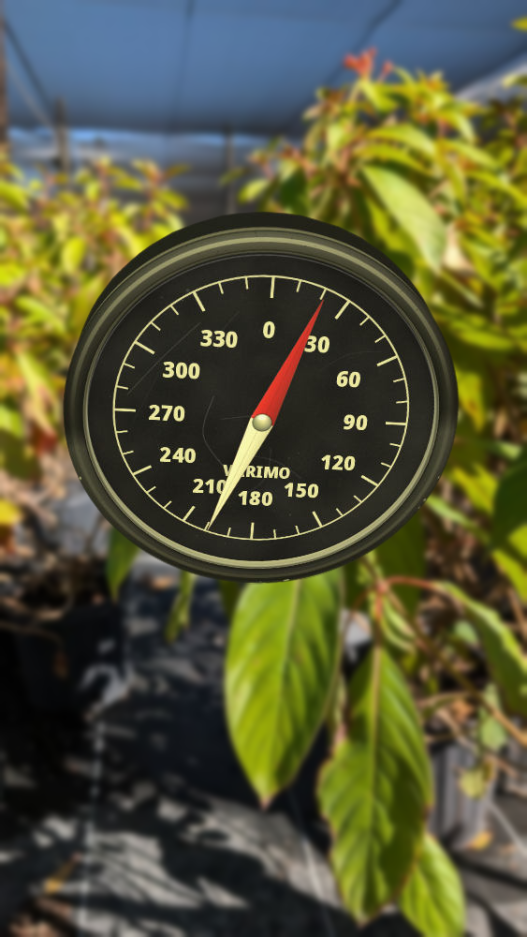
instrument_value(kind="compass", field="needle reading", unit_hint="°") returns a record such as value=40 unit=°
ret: value=20 unit=°
